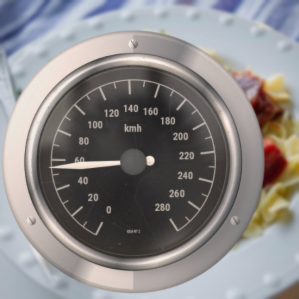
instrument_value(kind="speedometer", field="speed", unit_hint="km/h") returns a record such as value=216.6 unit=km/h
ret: value=55 unit=km/h
